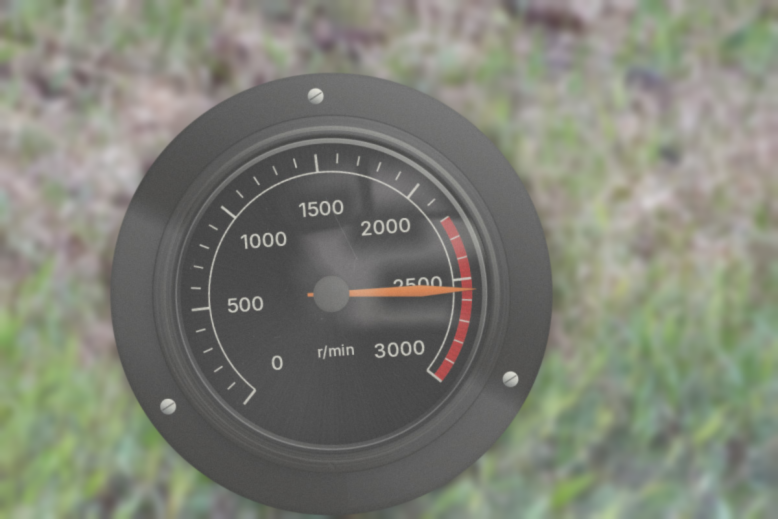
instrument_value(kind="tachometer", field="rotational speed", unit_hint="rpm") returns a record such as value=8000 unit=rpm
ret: value=2550 unit=rpm
